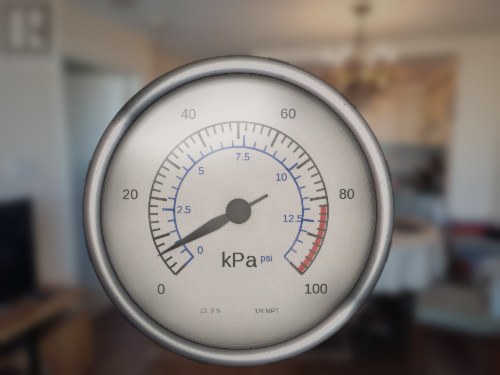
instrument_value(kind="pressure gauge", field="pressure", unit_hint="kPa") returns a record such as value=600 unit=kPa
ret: value=6 unit=kPa
